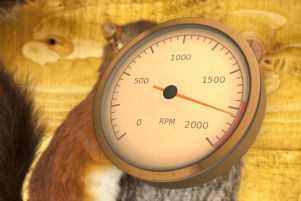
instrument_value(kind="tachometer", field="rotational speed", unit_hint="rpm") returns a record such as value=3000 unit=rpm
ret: value=1800 unit=rpm
